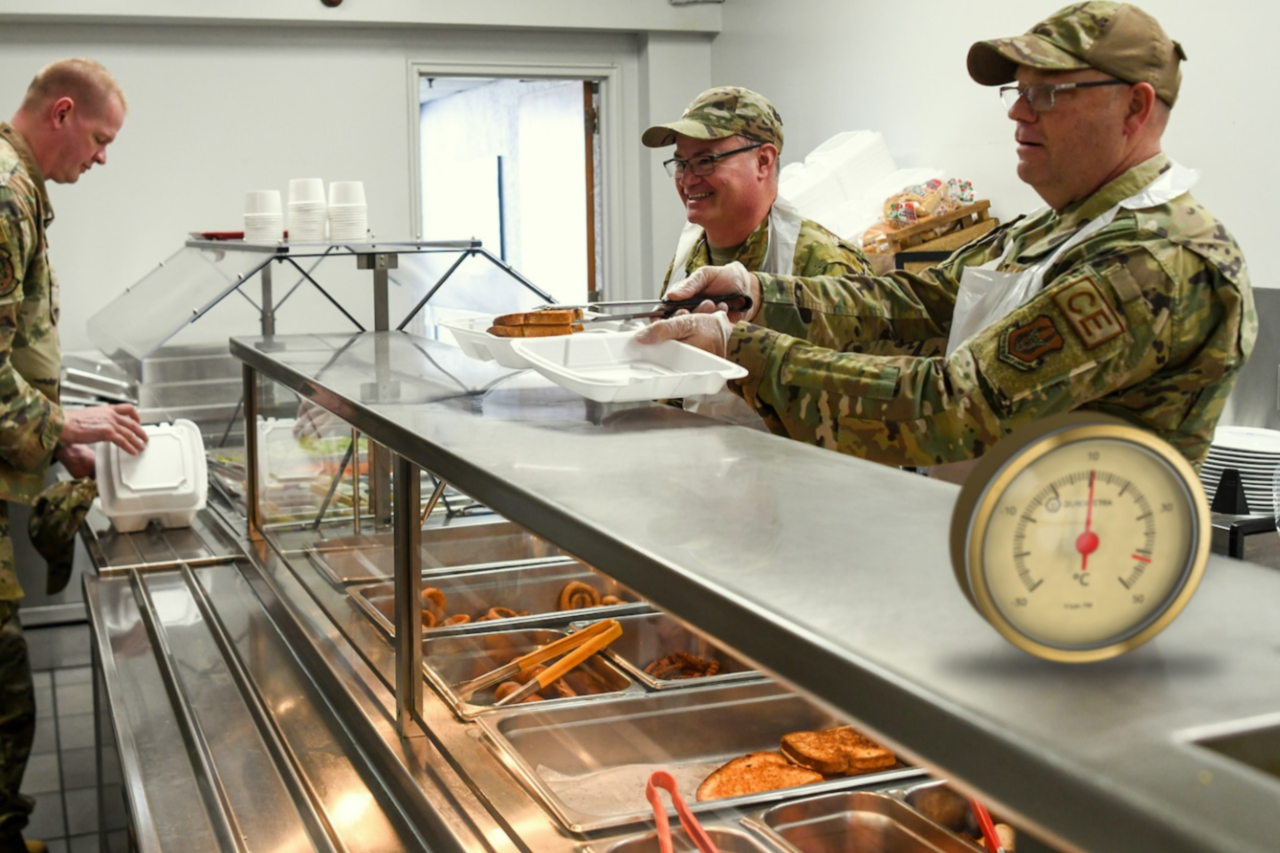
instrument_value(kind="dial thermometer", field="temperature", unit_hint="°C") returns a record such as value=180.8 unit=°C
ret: value=10 unit=°C
